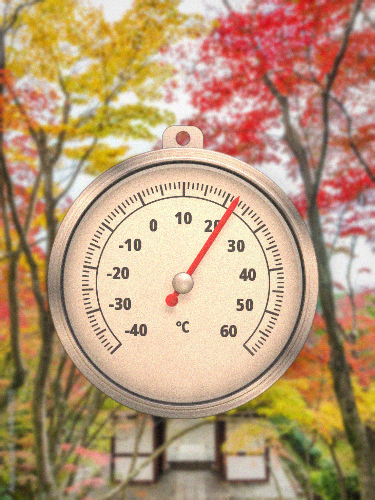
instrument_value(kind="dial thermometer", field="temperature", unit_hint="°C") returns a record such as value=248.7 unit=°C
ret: value=22 unit=°C
